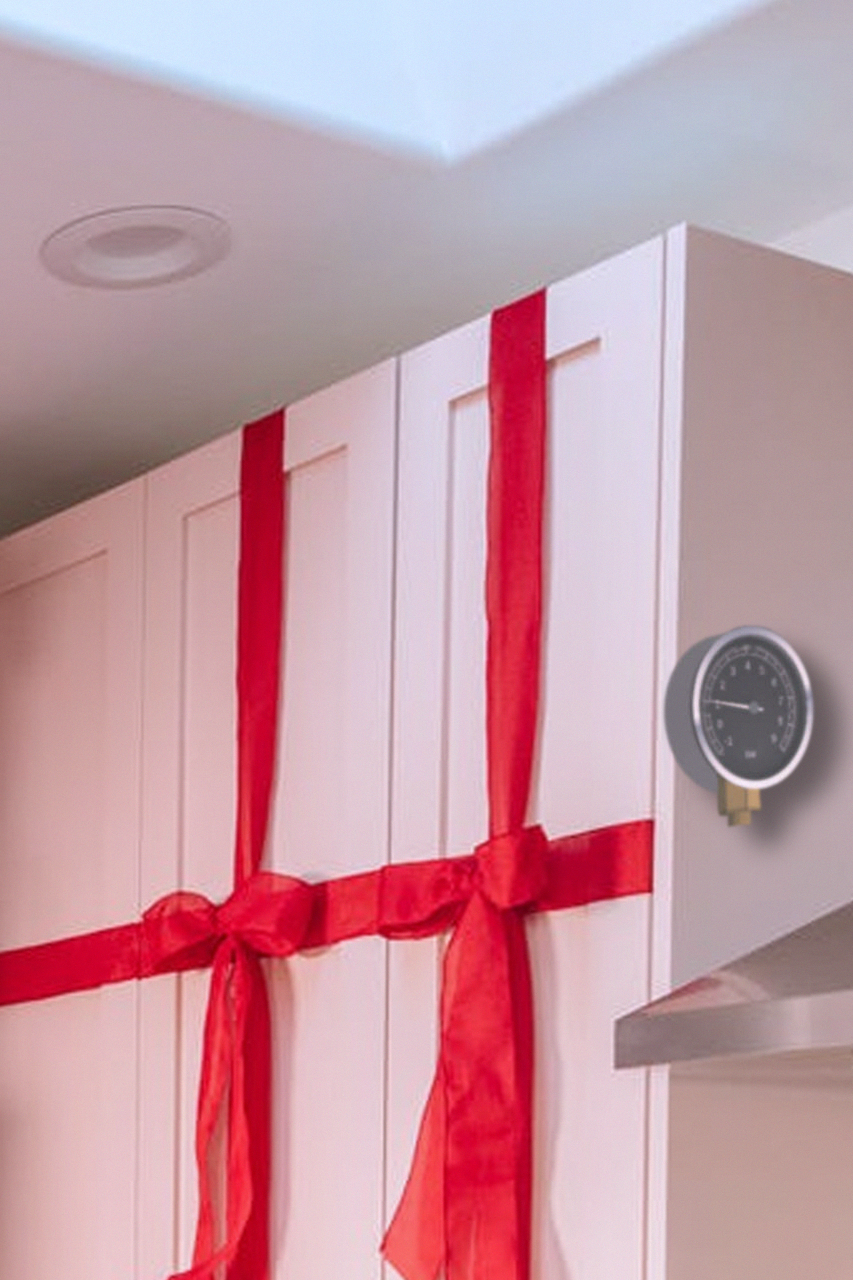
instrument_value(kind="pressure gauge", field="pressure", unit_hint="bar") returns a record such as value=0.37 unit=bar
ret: value=1 unit=bar
